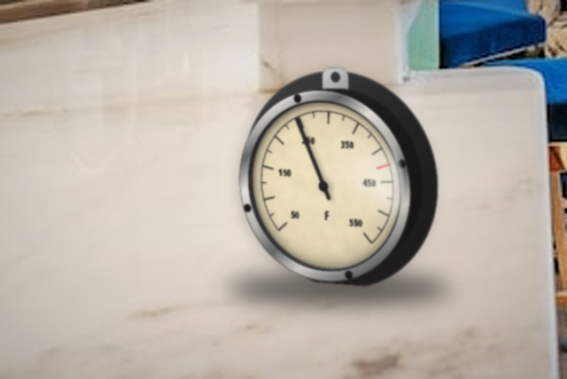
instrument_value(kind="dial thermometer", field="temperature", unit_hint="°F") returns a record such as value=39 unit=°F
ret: value=250 unit=°F
